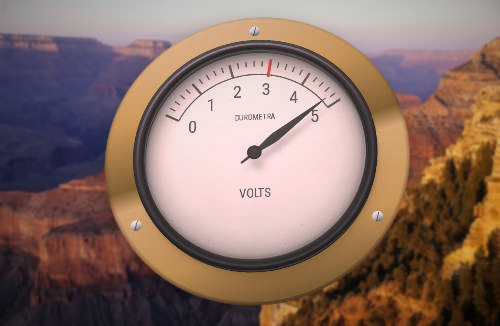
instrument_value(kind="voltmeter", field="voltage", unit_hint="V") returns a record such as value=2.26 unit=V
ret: value=4.8 unit=V
